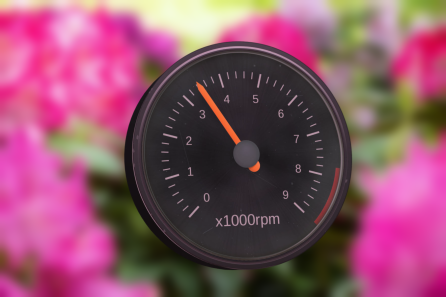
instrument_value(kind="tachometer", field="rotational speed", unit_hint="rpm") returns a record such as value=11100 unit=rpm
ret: value=3400 unit=rpm
